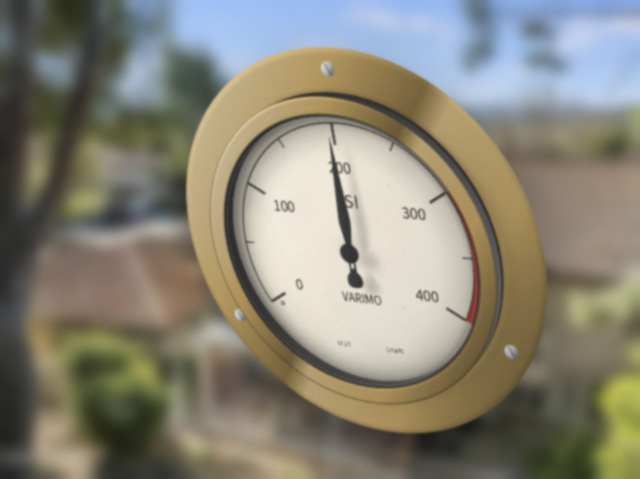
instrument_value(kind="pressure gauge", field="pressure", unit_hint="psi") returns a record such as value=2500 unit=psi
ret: value=200 unit=psi
